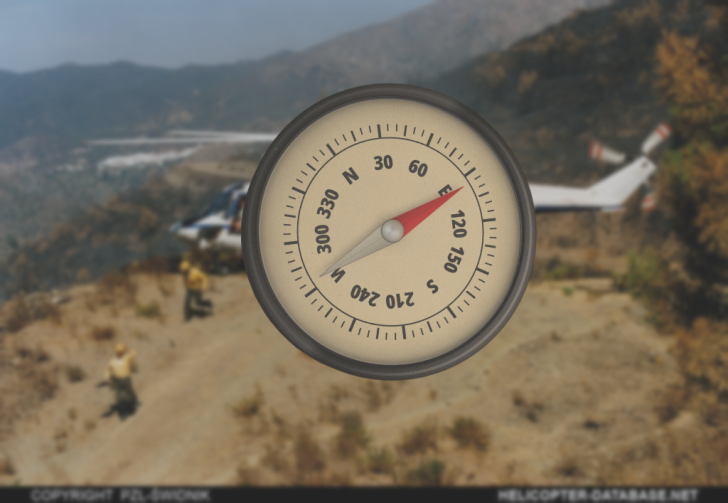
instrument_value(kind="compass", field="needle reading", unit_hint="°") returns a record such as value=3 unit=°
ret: value=95 unit=°
